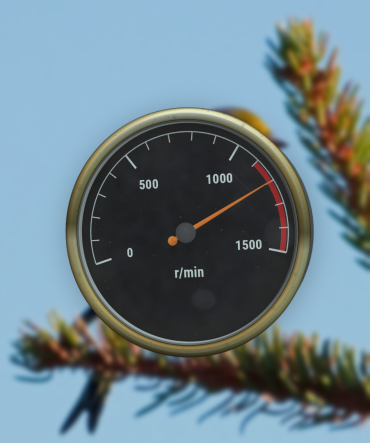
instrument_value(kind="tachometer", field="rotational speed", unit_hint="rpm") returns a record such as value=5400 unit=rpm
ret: value=1200 unit=rpm
